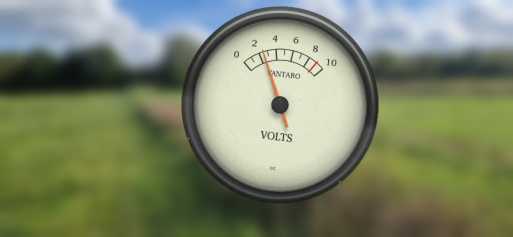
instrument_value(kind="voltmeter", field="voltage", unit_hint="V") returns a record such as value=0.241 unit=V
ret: value=2.5 unit=V
